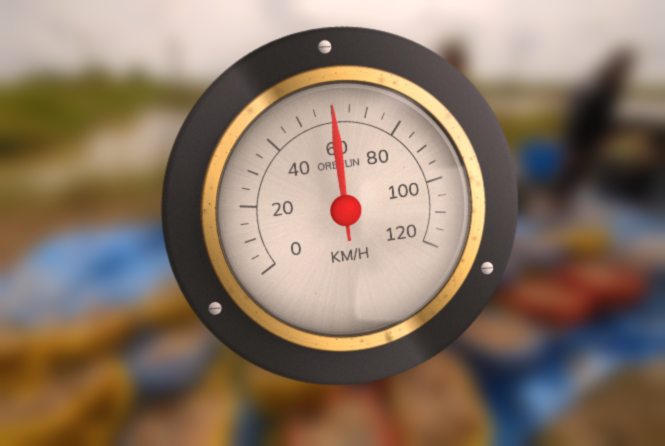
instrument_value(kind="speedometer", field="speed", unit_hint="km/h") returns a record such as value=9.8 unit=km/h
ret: value=60 unit=km/h
